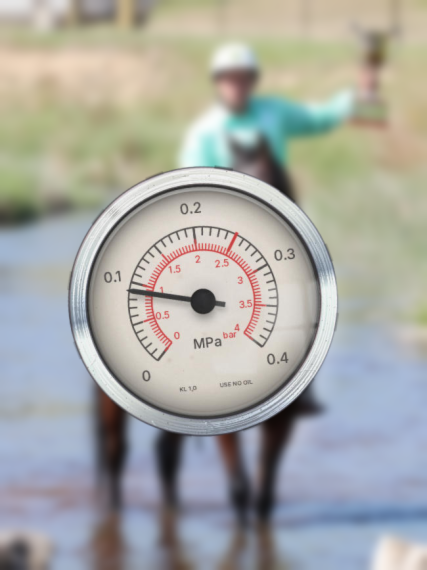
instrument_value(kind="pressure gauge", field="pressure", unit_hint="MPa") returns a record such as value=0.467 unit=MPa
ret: value=0.09 unit=MPa
